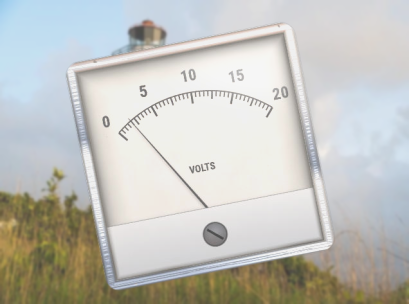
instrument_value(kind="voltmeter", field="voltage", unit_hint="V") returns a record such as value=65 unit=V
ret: value=2 unit=V
